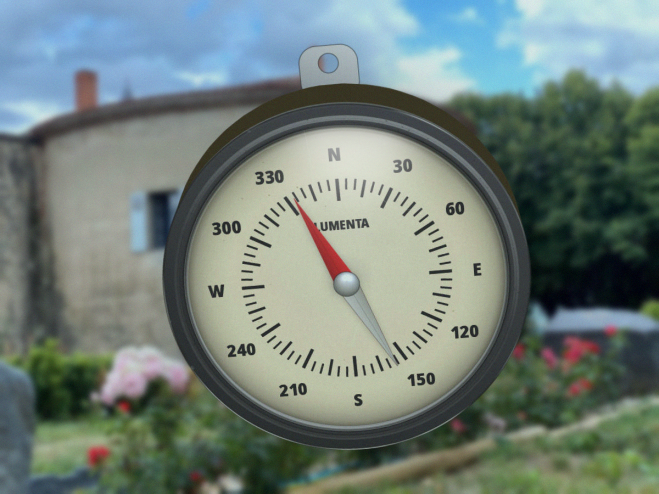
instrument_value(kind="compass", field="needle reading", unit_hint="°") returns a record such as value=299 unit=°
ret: value=335 unit=°
